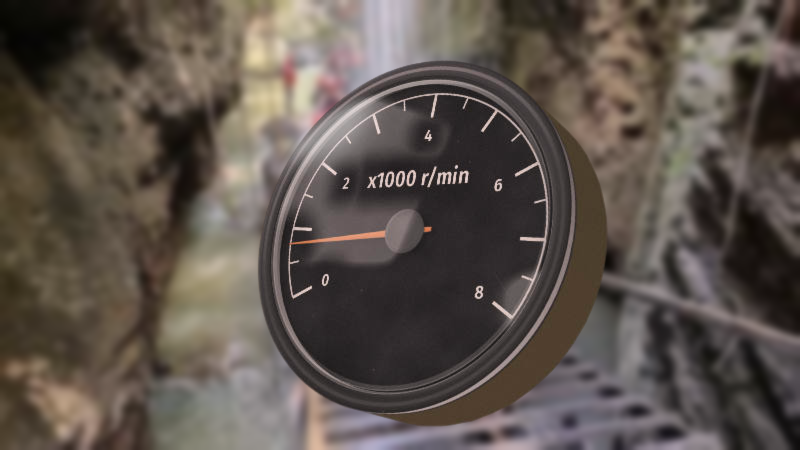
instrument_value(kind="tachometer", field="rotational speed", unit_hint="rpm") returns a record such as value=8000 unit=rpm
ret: value=750 unit=rpm
